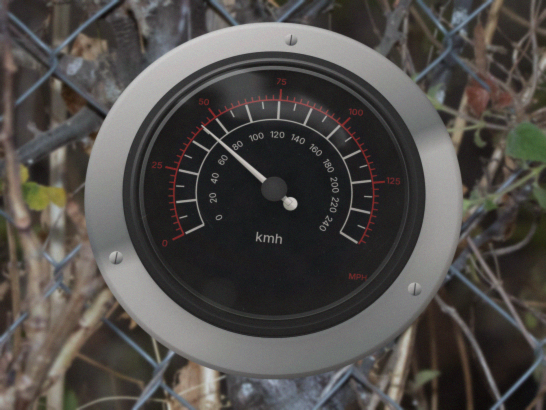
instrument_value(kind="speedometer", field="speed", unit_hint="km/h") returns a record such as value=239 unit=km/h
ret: value=70 unit=km/h
